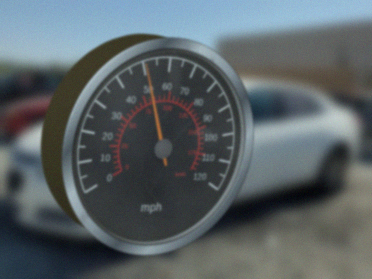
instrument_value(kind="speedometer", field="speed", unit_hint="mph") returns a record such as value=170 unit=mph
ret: value=50 unit=mph
